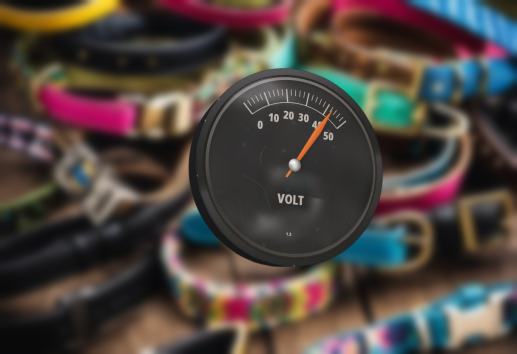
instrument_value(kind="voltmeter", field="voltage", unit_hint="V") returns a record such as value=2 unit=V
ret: value=42 unit=V
